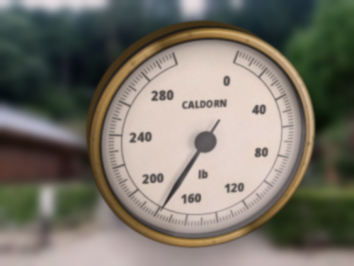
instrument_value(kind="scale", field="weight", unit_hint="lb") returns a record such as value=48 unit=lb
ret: value=180 unit=lb
